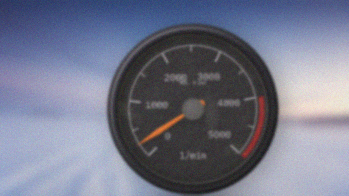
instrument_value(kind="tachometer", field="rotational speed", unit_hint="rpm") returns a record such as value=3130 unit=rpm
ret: value=250 unit=rpm
